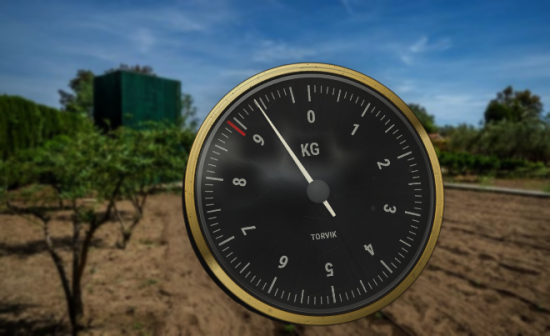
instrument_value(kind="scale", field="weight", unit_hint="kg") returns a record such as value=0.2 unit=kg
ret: value=9.4 unit=kg
